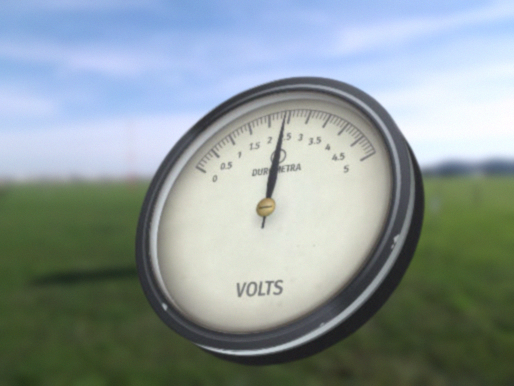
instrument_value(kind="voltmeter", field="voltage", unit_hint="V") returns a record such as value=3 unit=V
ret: value=2.5 unit=V
